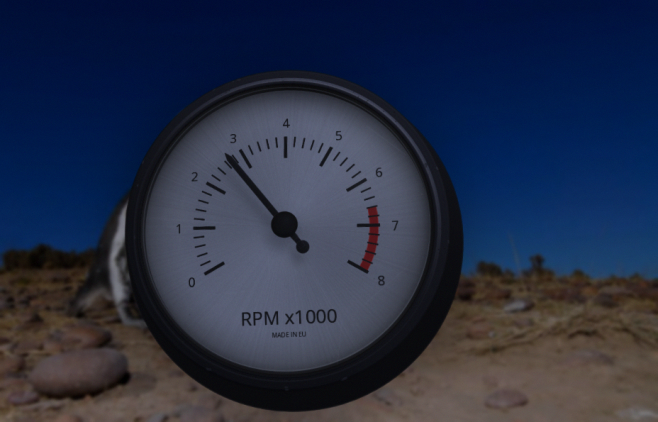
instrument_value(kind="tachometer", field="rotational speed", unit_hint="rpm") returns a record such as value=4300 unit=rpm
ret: value=2700 unit=rpm
